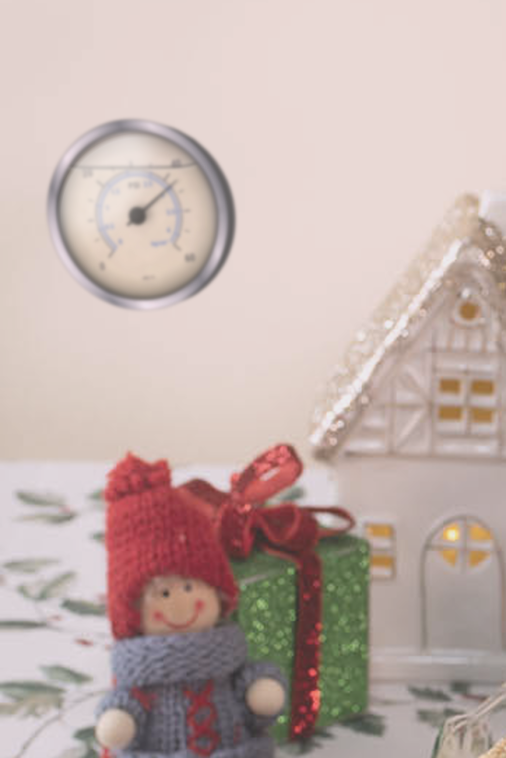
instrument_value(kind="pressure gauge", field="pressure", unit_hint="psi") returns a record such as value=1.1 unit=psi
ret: value=42.5 unit=psi
